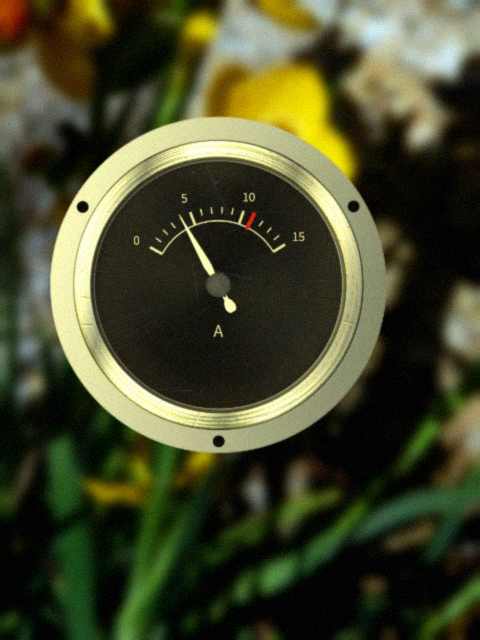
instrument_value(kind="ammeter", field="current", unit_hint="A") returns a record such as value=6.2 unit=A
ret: value=4 unit=A
